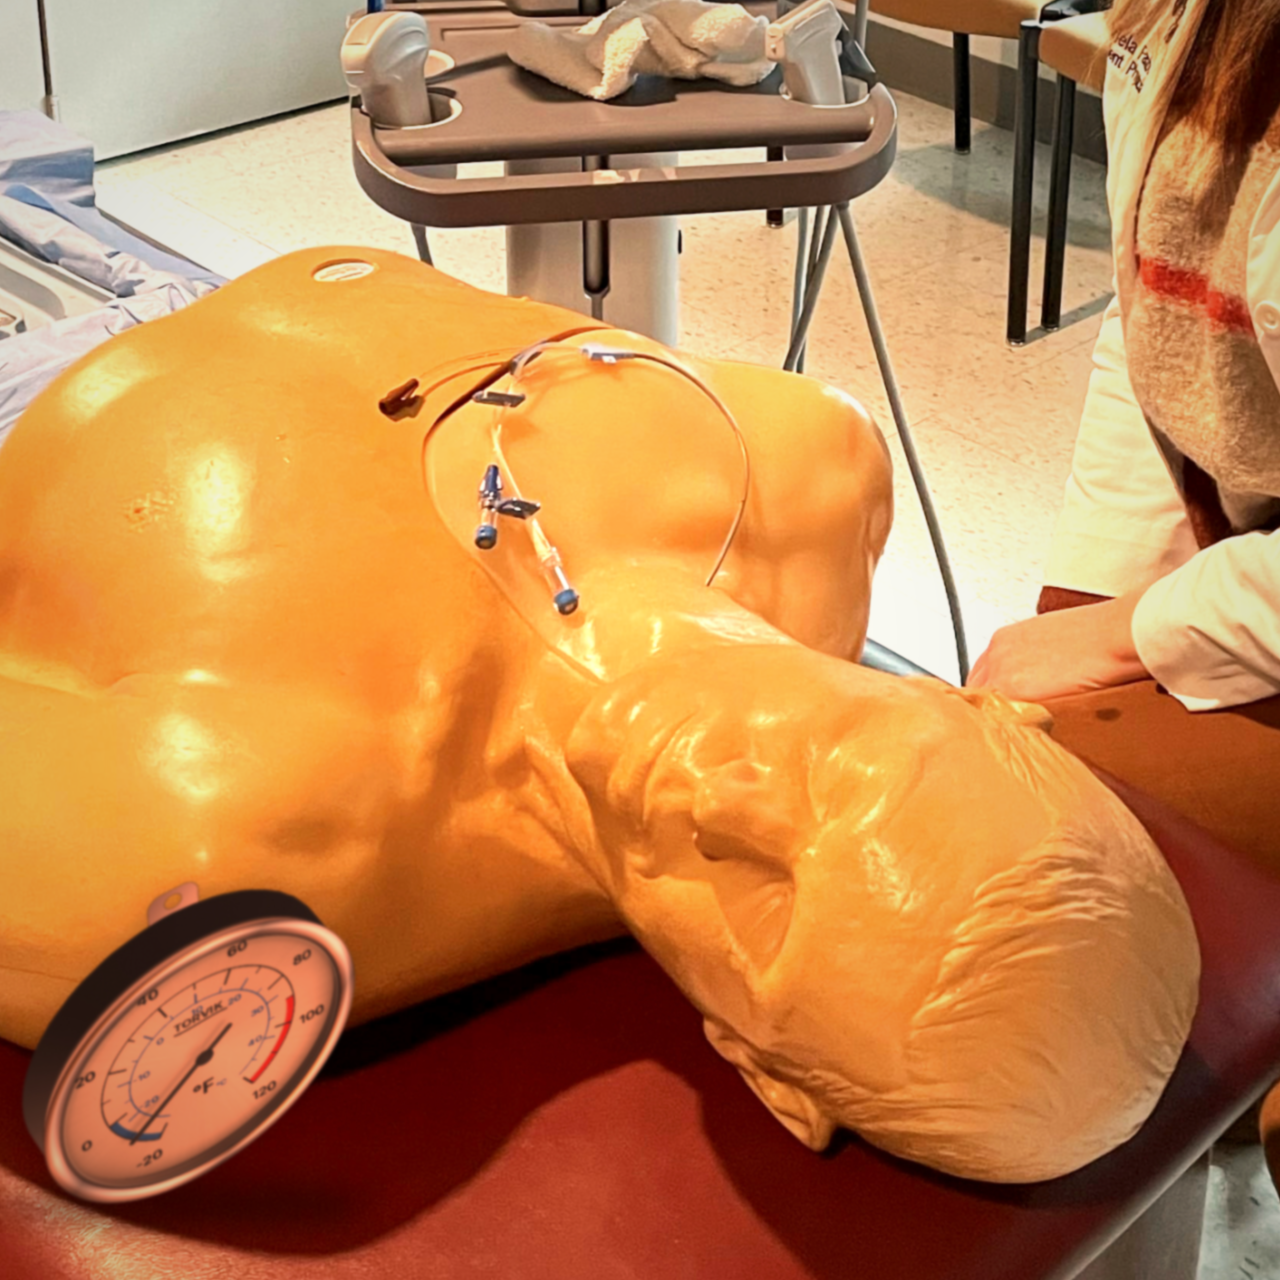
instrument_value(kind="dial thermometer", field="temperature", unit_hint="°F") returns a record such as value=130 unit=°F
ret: value=-10 unit=°F
